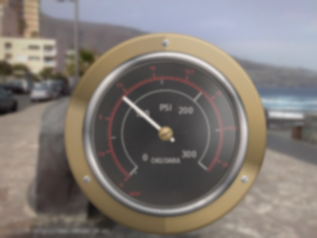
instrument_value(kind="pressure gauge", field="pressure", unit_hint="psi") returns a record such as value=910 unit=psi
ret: value=100 unit=psi
